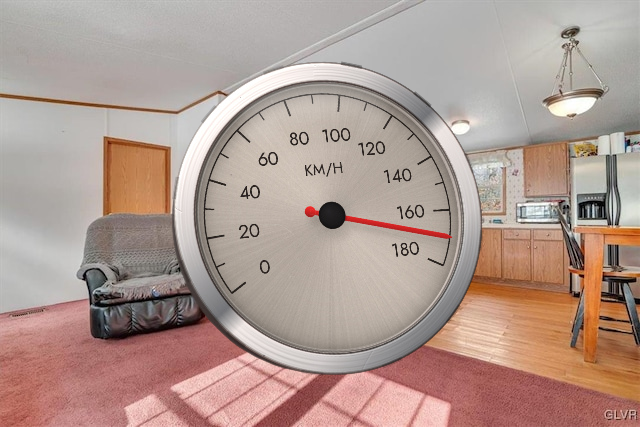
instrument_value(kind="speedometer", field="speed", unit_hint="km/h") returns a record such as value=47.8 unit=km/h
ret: value=170 unit=km/h
